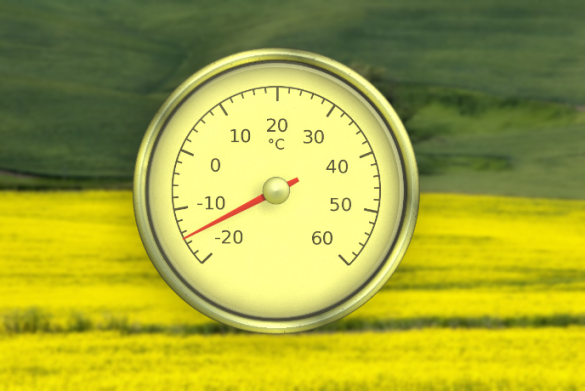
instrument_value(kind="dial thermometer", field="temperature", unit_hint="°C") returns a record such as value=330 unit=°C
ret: value=-15 unit=°C
